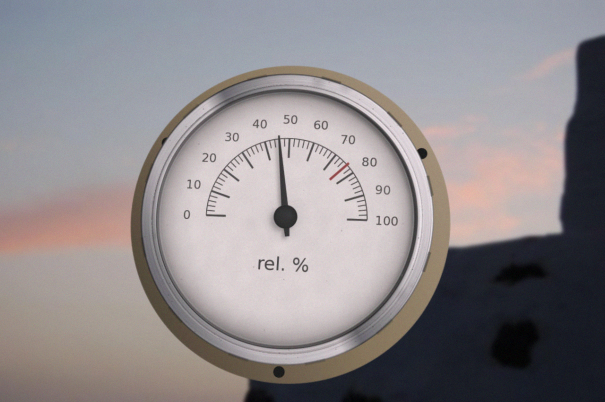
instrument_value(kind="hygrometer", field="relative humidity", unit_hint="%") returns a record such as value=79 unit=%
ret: value=46 unit=%
